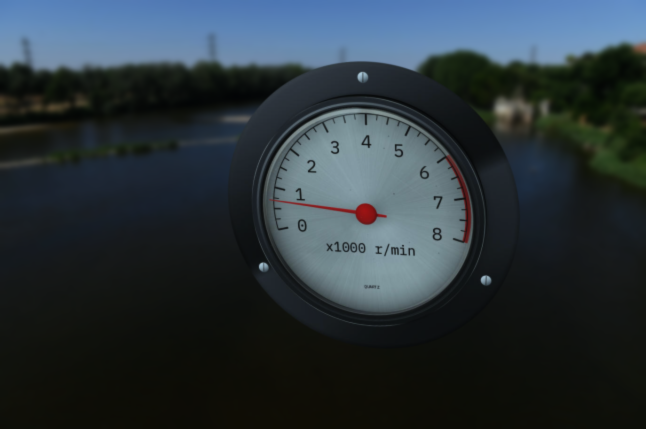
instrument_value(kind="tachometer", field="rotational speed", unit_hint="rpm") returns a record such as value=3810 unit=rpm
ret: value=750 unit=rpm
